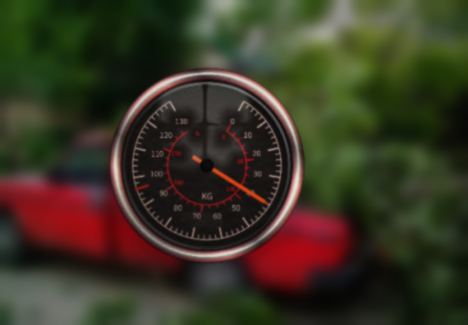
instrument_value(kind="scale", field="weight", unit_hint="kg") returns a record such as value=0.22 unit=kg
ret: value=40 unit=kg
